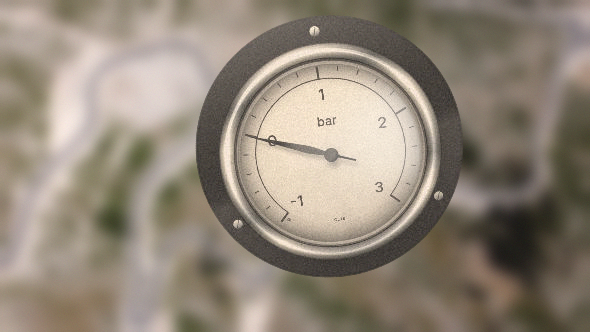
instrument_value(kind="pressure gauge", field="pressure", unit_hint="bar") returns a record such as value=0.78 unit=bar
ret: value=0 unit=bar
